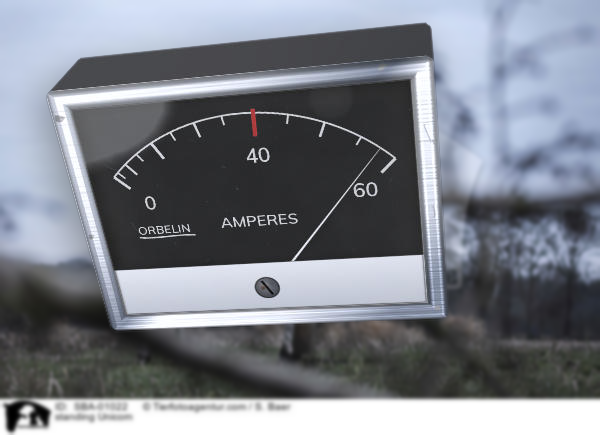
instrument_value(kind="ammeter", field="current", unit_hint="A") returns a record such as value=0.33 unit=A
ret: value=57.5 unit=A
